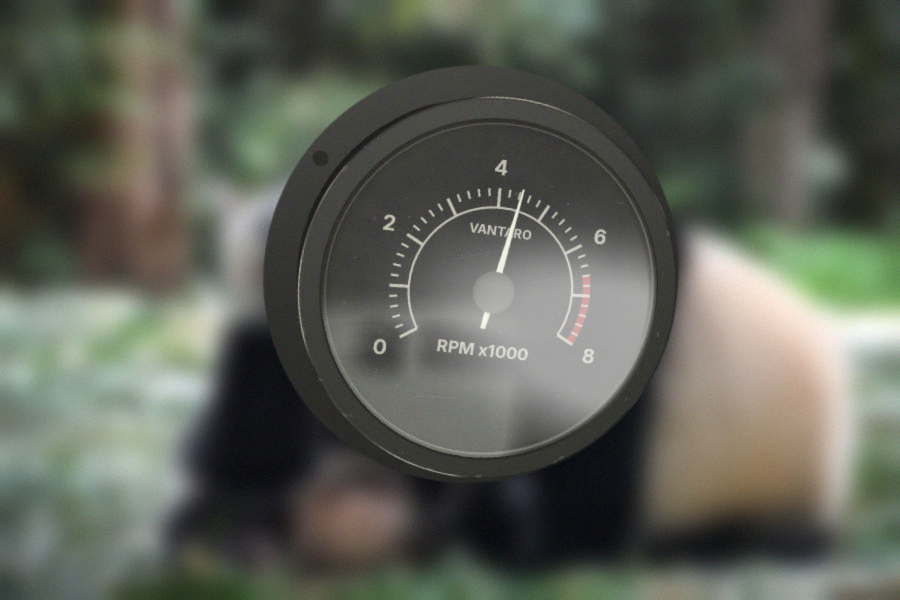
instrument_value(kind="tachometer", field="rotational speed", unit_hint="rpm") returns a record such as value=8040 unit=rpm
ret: value=4400 unit=rpm
